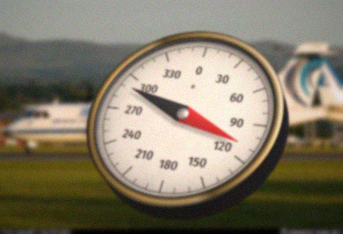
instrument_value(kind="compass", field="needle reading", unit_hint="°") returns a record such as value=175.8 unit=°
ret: value=110 unit=°
